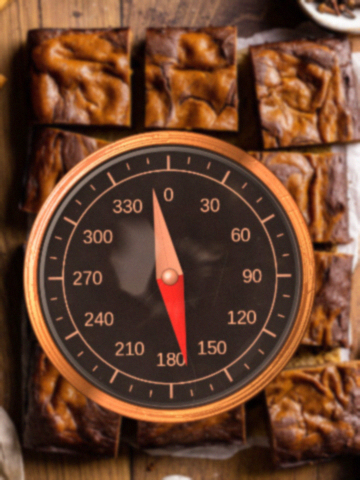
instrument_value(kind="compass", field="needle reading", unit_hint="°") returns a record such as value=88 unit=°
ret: value=170 unit=°
